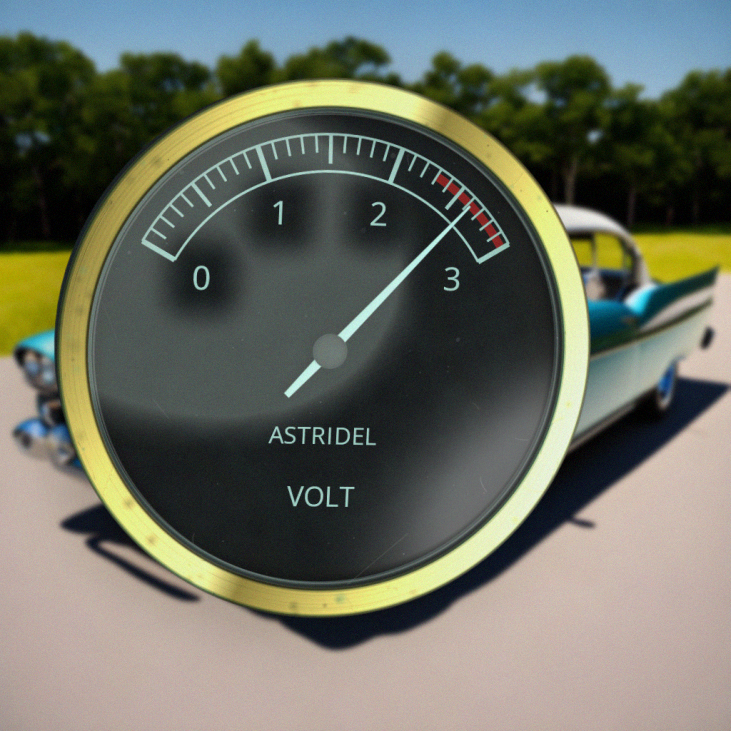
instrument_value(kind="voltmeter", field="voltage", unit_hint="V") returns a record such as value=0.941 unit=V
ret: value=2.6 unit=V
